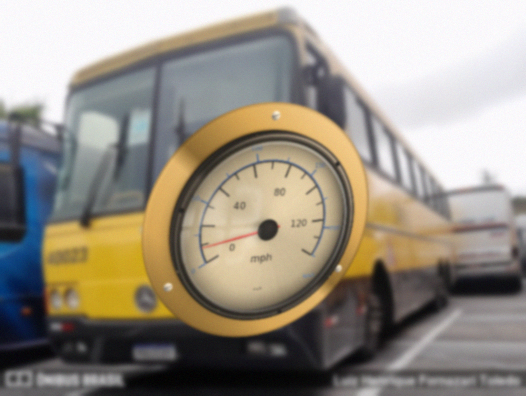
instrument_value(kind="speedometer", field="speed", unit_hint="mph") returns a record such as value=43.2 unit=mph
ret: value=10 unit=mph
